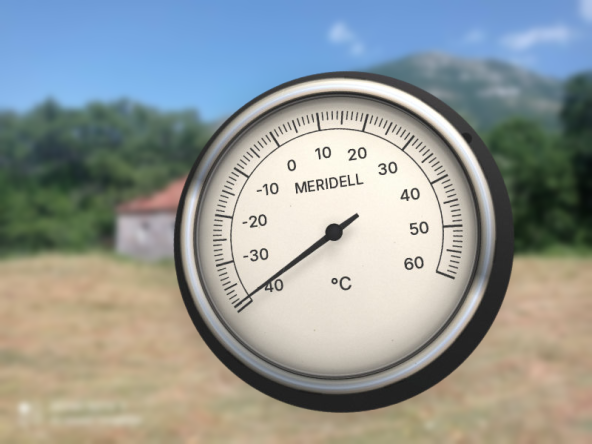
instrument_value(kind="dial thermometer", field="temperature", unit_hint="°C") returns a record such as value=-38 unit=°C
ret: value=-39 unit=°C
